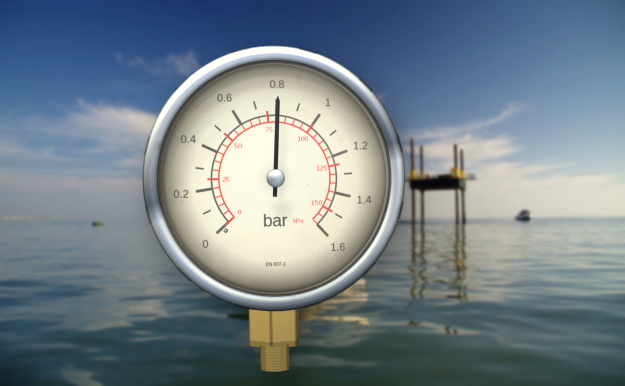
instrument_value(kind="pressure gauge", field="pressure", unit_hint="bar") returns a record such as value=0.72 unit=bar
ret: value=0.8 unit=bar
